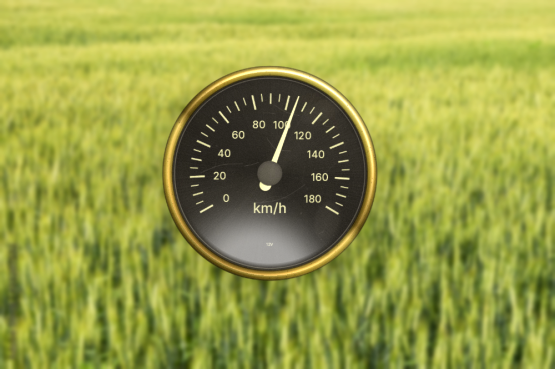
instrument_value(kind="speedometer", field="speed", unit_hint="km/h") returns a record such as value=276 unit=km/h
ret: value=105 unit=km/h
